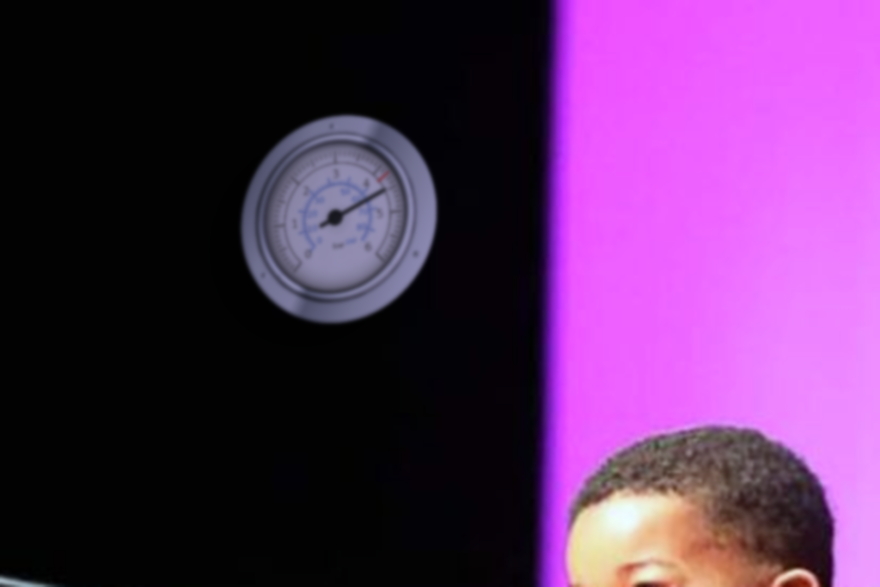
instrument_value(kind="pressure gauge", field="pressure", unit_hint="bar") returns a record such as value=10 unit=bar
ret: value=4.5 unit=bar
